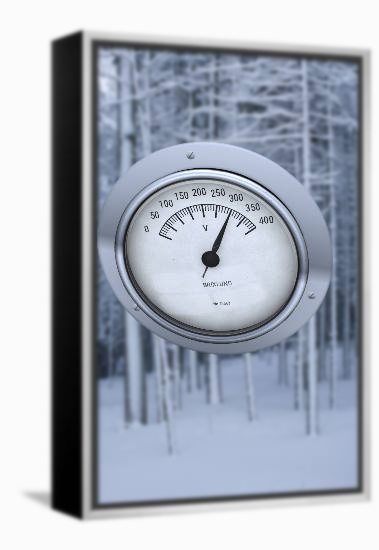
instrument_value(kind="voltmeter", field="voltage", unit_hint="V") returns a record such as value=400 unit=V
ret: value=300 unit=V
